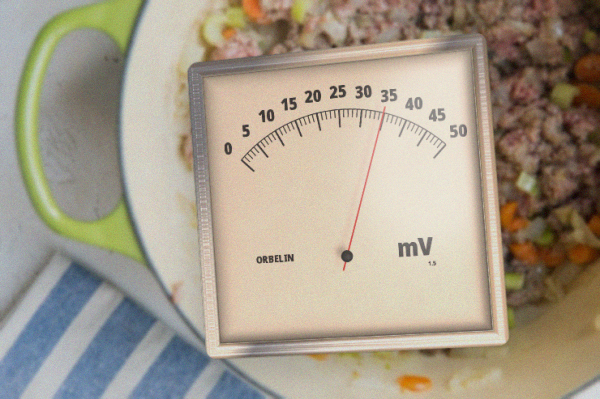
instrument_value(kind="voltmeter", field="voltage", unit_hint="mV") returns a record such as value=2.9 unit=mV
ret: value=35 unit=mV
